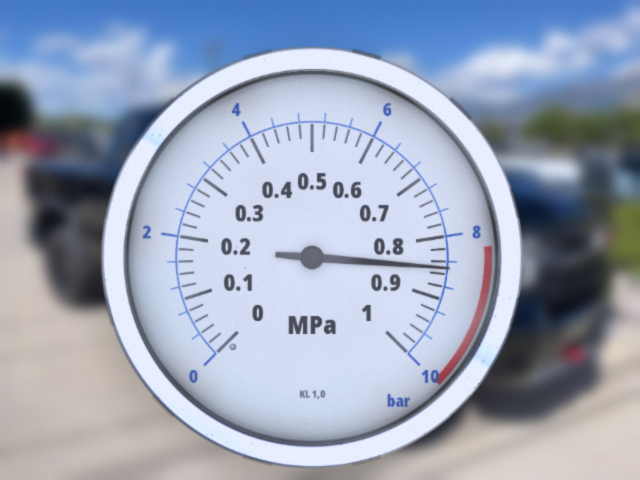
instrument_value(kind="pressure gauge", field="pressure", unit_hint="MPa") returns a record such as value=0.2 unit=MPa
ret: value=0.85 unit=MPa
